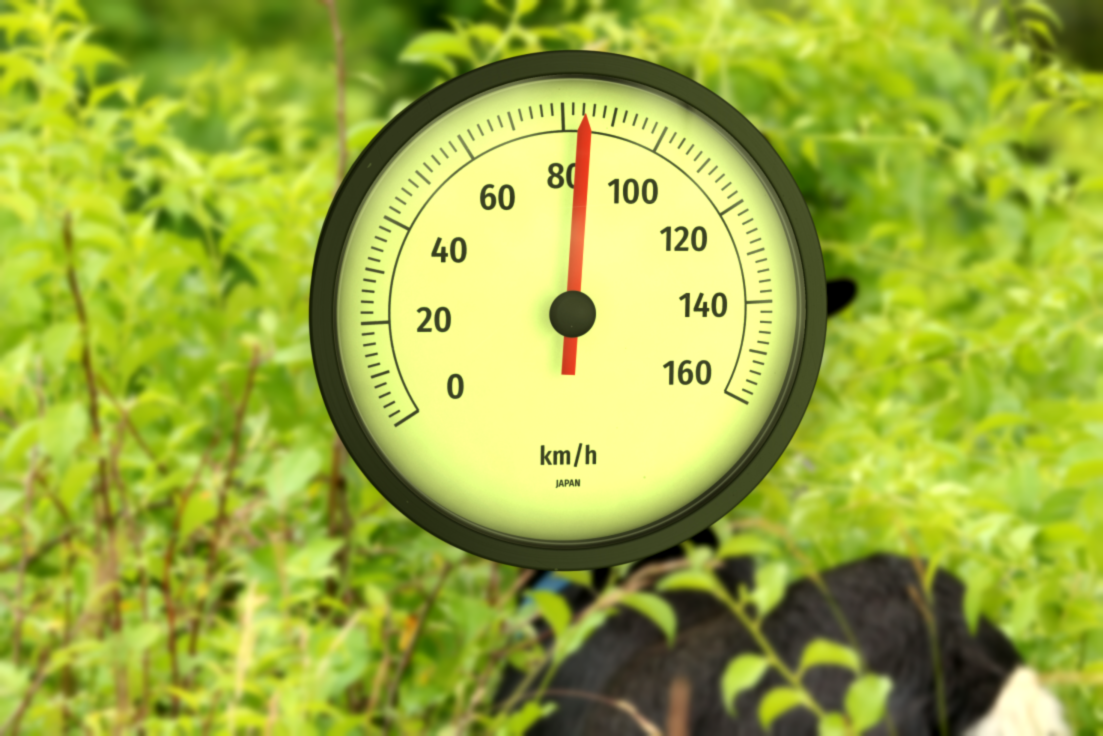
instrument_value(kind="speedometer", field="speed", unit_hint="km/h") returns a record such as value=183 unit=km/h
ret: value=84 unit=km/h
